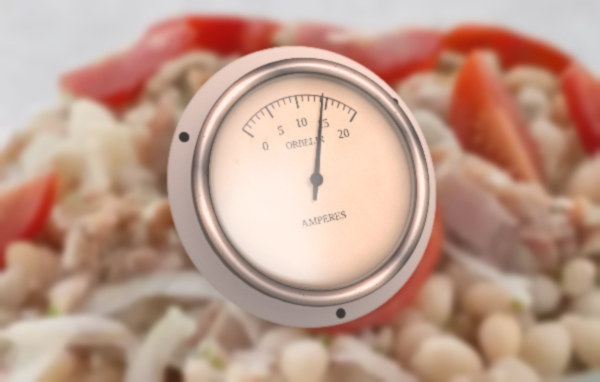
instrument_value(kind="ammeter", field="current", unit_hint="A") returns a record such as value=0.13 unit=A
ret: value=14 unit=A
